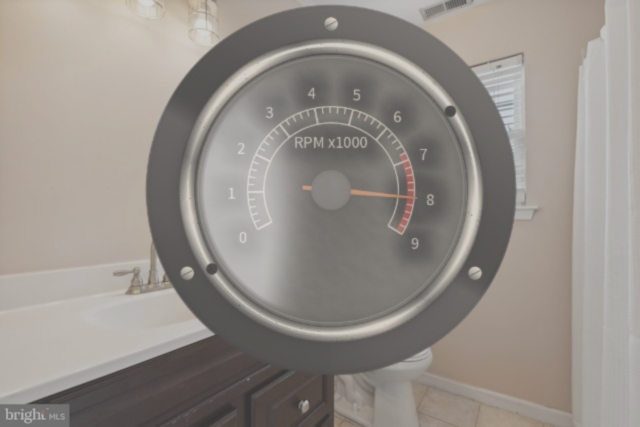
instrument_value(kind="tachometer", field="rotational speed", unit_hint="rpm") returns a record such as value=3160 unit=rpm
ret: value=8000 unit=rpm
